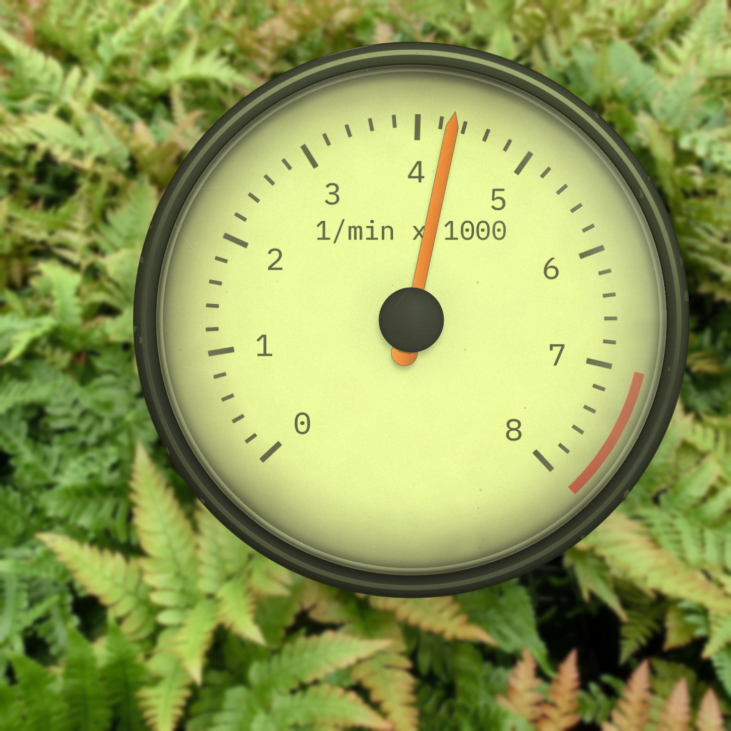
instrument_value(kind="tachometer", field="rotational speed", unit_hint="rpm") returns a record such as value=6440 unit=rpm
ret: value=4300 unit=rpm
